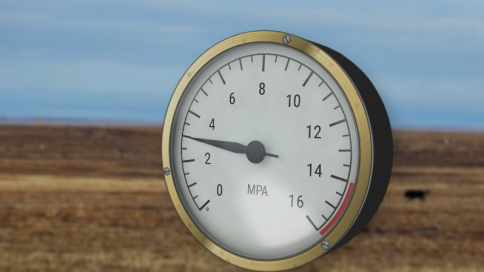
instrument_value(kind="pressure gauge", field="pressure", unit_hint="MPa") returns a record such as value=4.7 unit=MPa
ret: value=3 unit=MPa
